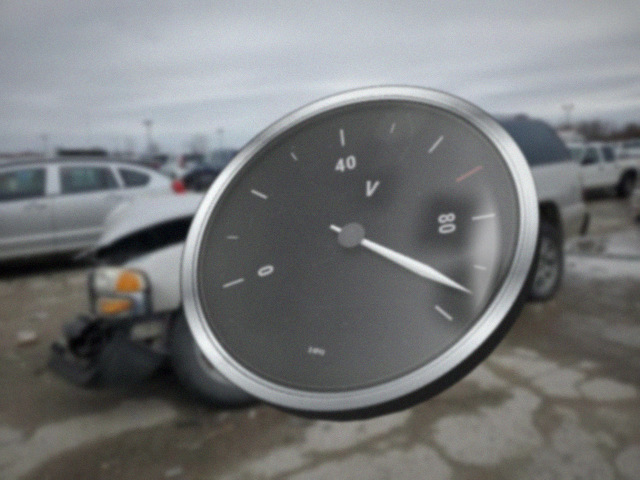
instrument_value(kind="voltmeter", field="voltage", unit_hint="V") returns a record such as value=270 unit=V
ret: value=95 unit=V
